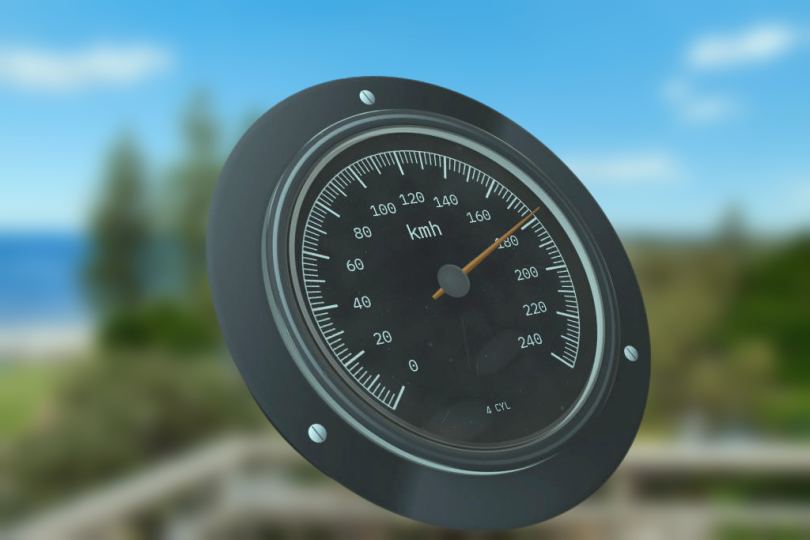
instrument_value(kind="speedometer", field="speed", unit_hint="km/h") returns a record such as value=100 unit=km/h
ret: value=178 unit=km/h
